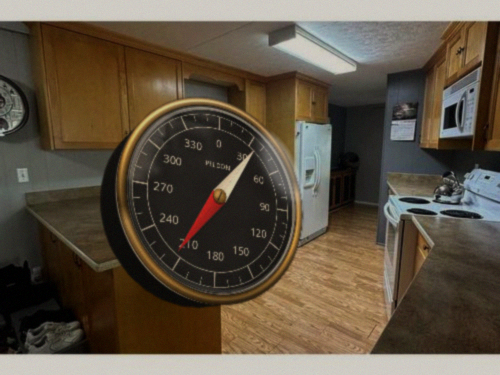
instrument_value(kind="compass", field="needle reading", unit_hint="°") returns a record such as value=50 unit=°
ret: value=215 unit=°
